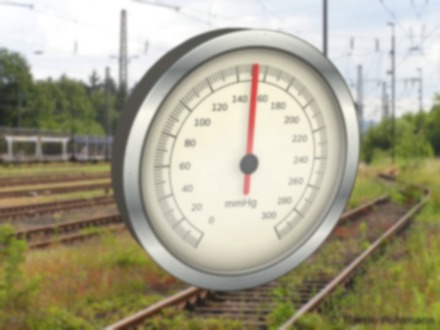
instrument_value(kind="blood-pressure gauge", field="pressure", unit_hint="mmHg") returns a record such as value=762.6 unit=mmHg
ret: value=150 unit=mmHg
